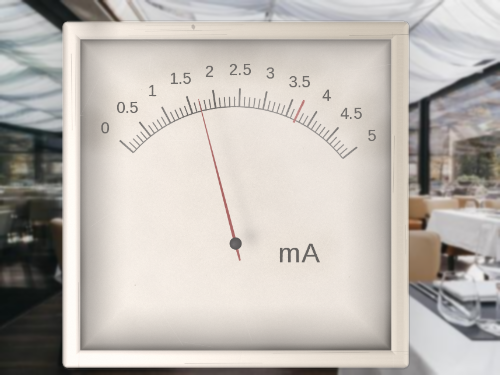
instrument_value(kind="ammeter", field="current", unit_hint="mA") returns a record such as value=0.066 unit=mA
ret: value=1.7 unit=mA
